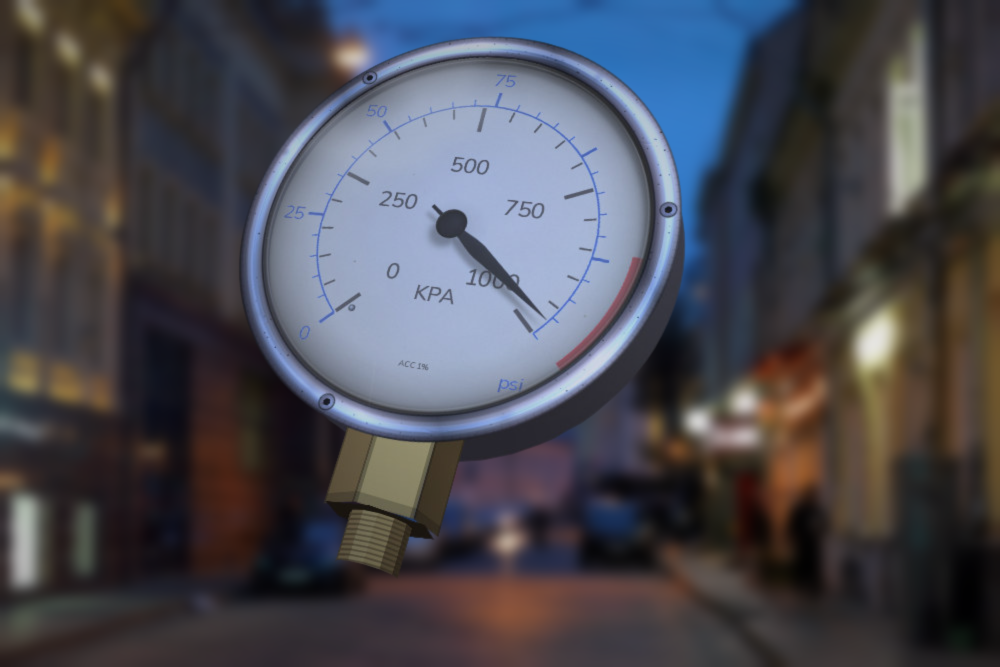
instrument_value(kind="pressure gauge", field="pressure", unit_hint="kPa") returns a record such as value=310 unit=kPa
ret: value=975 unit=kPa
